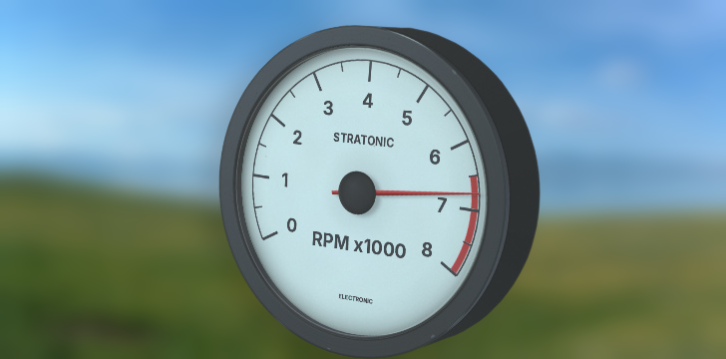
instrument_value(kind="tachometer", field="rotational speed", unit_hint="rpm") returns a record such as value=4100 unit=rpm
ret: value=6750 unit=rpm
